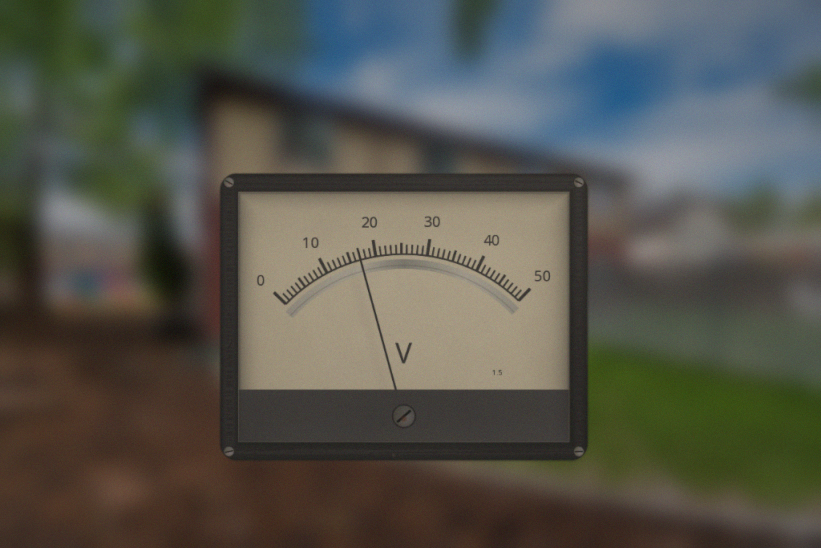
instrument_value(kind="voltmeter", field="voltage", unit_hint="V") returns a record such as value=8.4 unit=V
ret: value=17 unit=V
